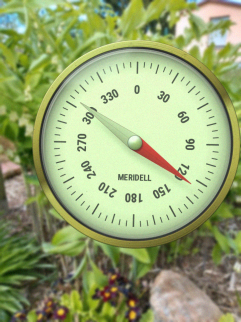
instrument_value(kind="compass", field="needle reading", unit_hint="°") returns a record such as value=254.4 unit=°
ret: value=125 unit=°
